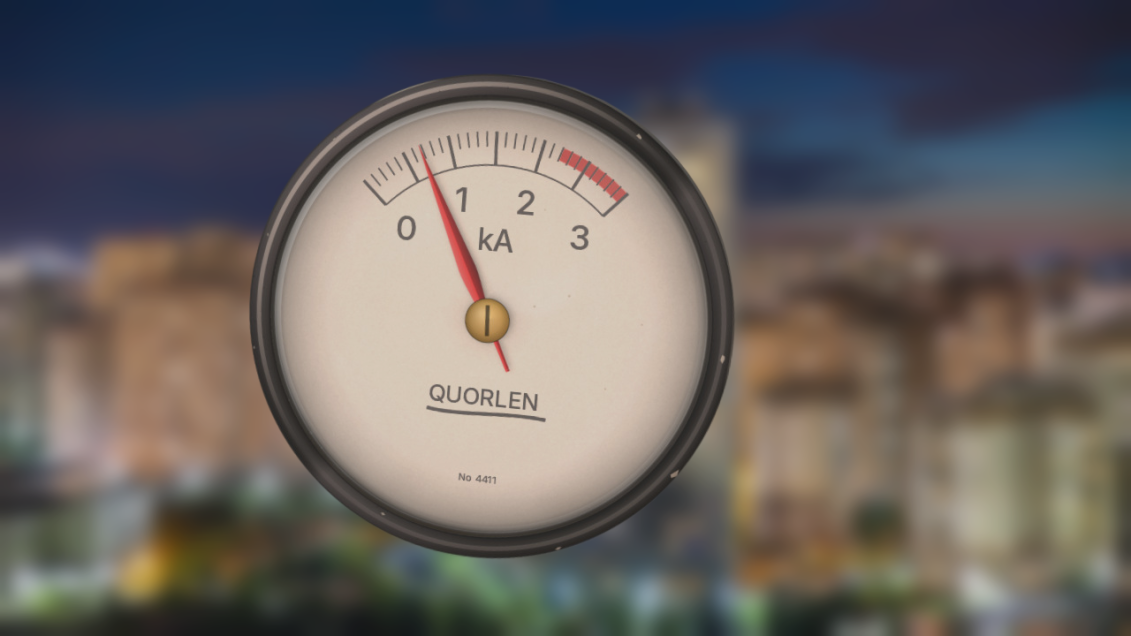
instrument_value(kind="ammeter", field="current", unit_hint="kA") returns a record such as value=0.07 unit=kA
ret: value=0.7 unit=kA
